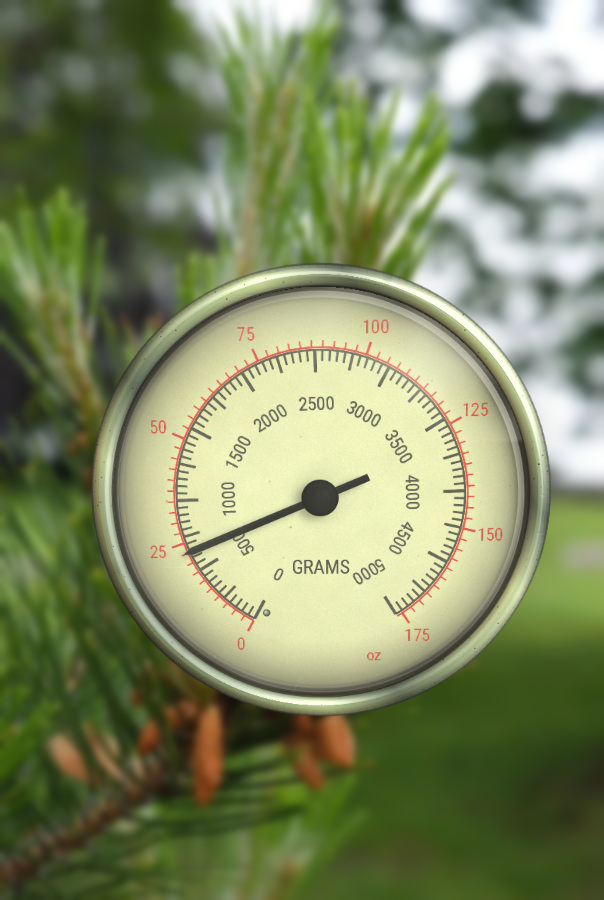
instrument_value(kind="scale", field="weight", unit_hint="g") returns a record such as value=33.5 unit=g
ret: value=650 unit=g
